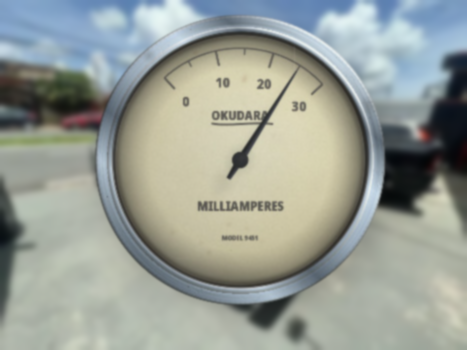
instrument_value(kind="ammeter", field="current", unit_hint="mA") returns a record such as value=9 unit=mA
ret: value=25 unit=mA
